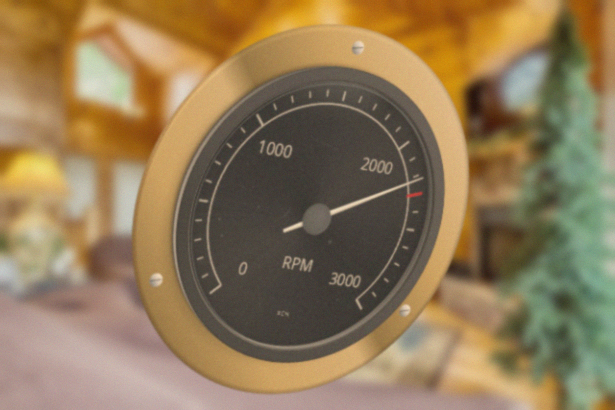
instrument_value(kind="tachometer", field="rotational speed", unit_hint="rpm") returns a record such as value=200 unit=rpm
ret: value=2200 unit=rpm
